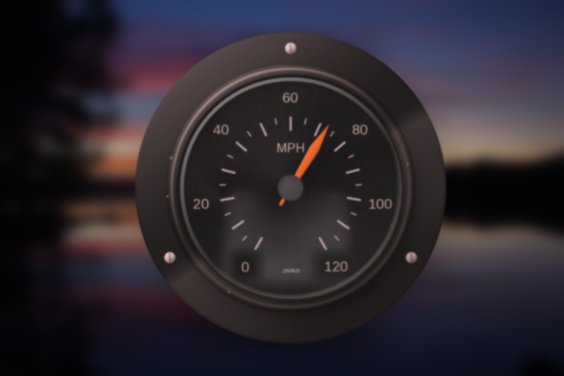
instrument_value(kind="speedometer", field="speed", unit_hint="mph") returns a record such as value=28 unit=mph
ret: value=72.5 unit=mph
